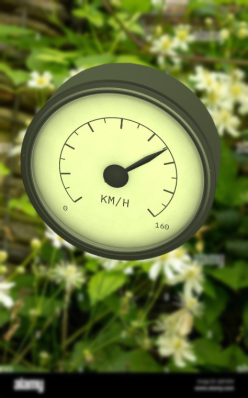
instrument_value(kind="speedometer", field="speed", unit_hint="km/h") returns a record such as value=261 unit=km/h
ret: value=110 unit=km/h
